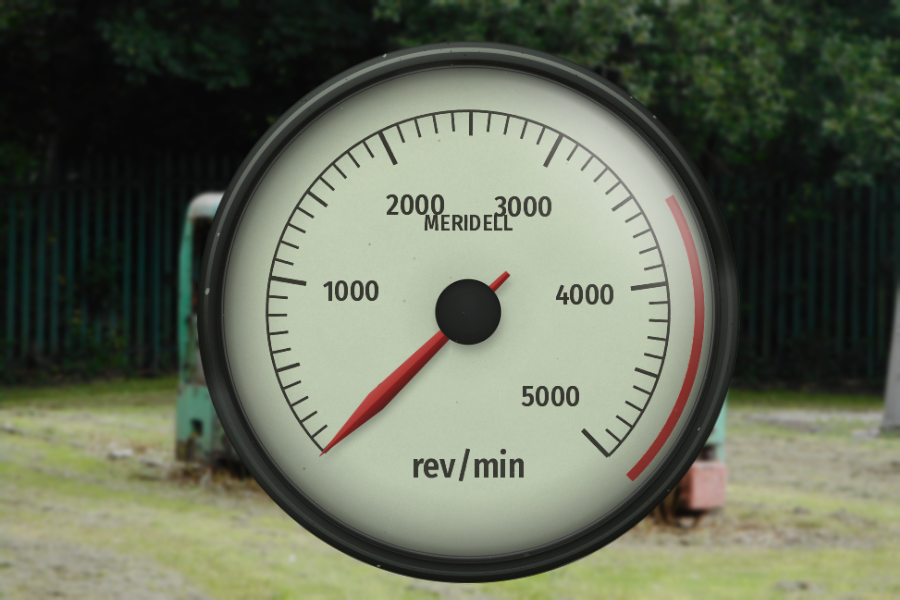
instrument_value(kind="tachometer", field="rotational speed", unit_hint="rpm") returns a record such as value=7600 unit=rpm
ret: value=0 unit=rpm
